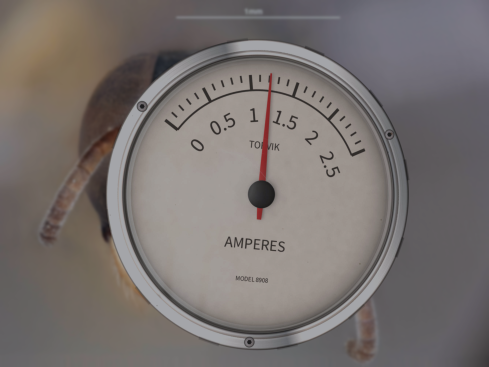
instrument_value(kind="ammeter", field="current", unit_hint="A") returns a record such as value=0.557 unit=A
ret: value=1.2 unit=A
